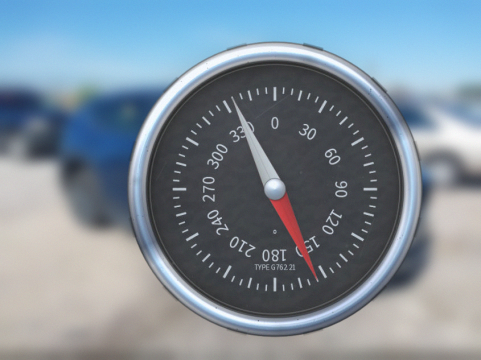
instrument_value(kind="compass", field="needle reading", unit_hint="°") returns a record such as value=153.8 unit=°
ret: value=155 unit=°
